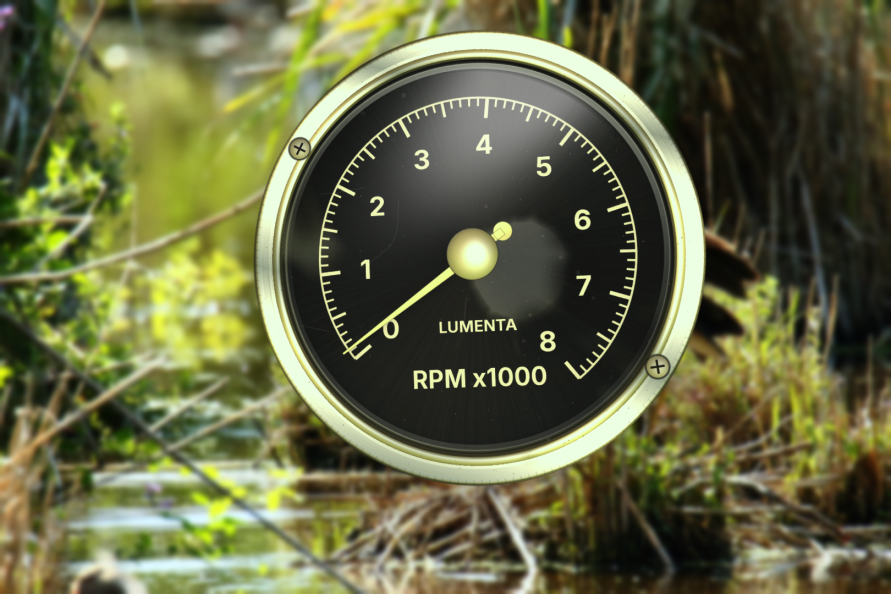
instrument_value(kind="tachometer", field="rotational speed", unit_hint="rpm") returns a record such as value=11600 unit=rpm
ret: value=100 unit=rpm
